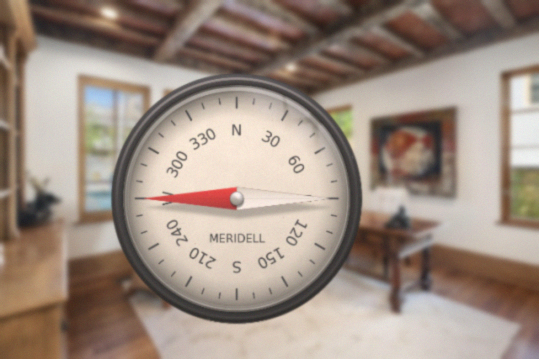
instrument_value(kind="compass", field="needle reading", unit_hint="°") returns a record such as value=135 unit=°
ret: value=270 unit=°
